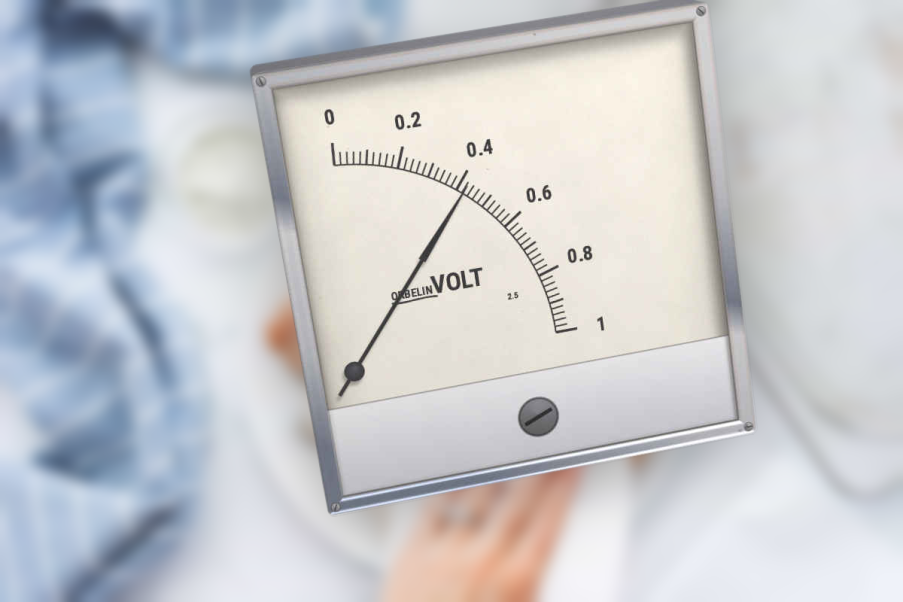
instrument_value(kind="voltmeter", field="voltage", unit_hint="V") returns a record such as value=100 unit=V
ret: value=0.42 unit=V
